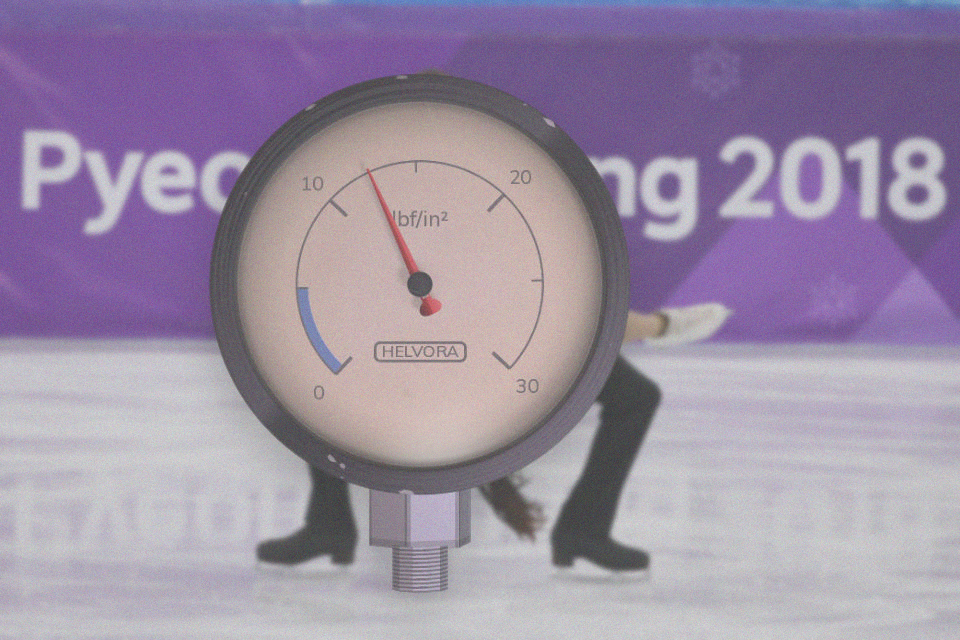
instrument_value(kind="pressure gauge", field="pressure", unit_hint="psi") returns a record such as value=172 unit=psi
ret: value=12.5 unit=psi
